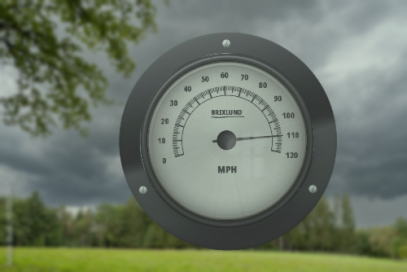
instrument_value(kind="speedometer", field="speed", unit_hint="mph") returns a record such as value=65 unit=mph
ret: value=110 unit=mph
